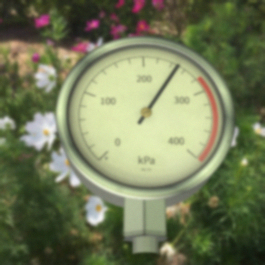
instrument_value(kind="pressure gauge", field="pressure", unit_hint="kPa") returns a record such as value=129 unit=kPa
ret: value=250 unit=kPa
